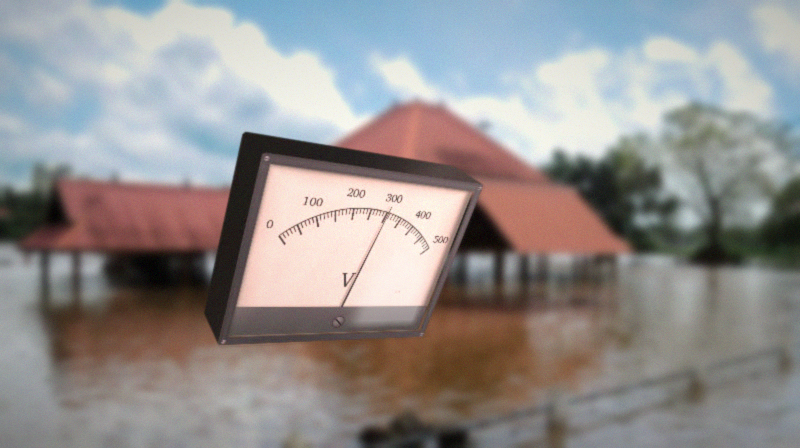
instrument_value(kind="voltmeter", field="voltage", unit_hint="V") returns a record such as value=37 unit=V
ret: value=300 unit=V
